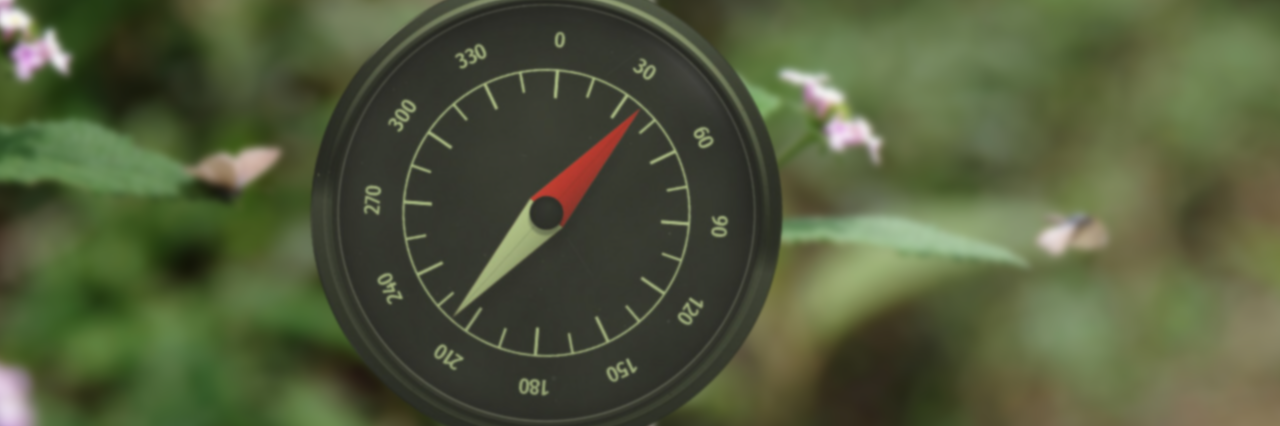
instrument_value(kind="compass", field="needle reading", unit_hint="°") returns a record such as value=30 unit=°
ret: value=37.5 unit=°
